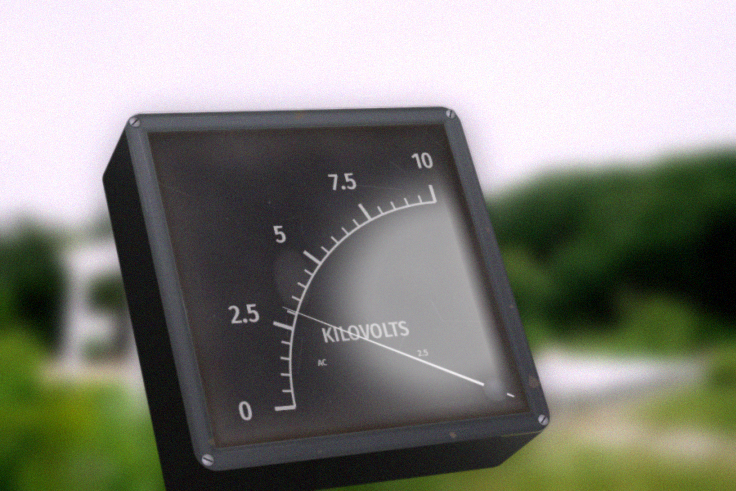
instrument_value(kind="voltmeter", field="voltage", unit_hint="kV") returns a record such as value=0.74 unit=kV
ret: value=3 unit=kV
